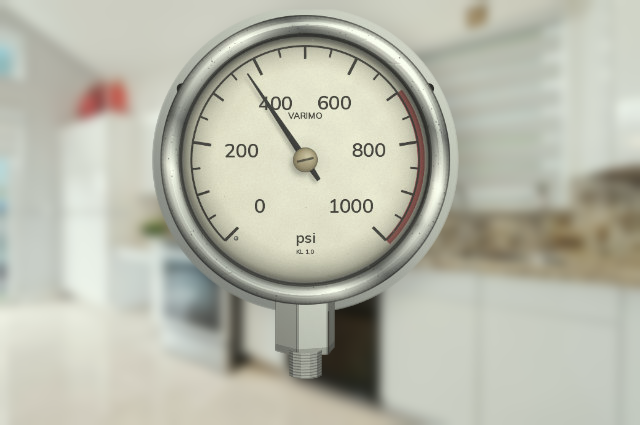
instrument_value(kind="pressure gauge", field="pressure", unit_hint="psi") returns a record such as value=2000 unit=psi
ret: value=375 unit=psi
